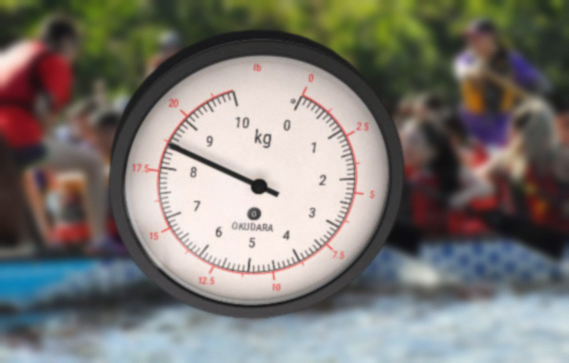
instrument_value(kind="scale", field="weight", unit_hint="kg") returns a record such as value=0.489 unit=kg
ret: value=8.5 unit=kg
